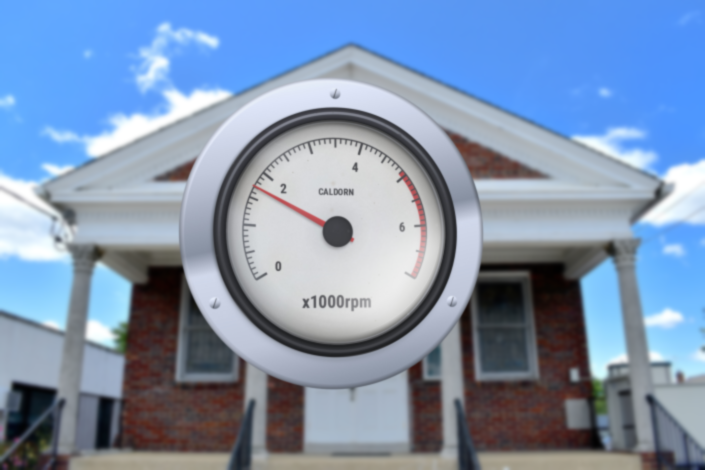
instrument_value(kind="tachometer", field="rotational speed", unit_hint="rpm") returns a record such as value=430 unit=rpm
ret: value=1700 unit=rpm
